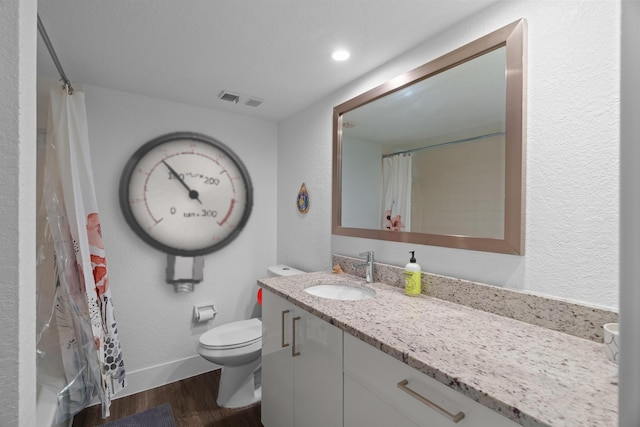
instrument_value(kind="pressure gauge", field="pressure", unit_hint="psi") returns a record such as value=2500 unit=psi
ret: value=100 unit=psi
